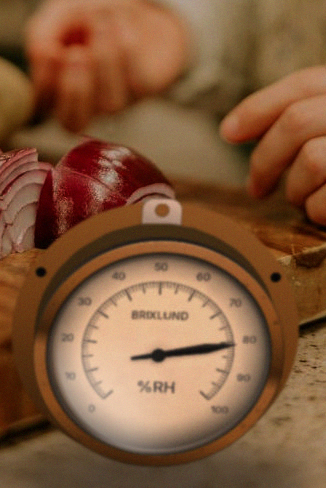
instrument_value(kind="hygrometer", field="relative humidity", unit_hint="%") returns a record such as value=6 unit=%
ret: value=80 unit=%
